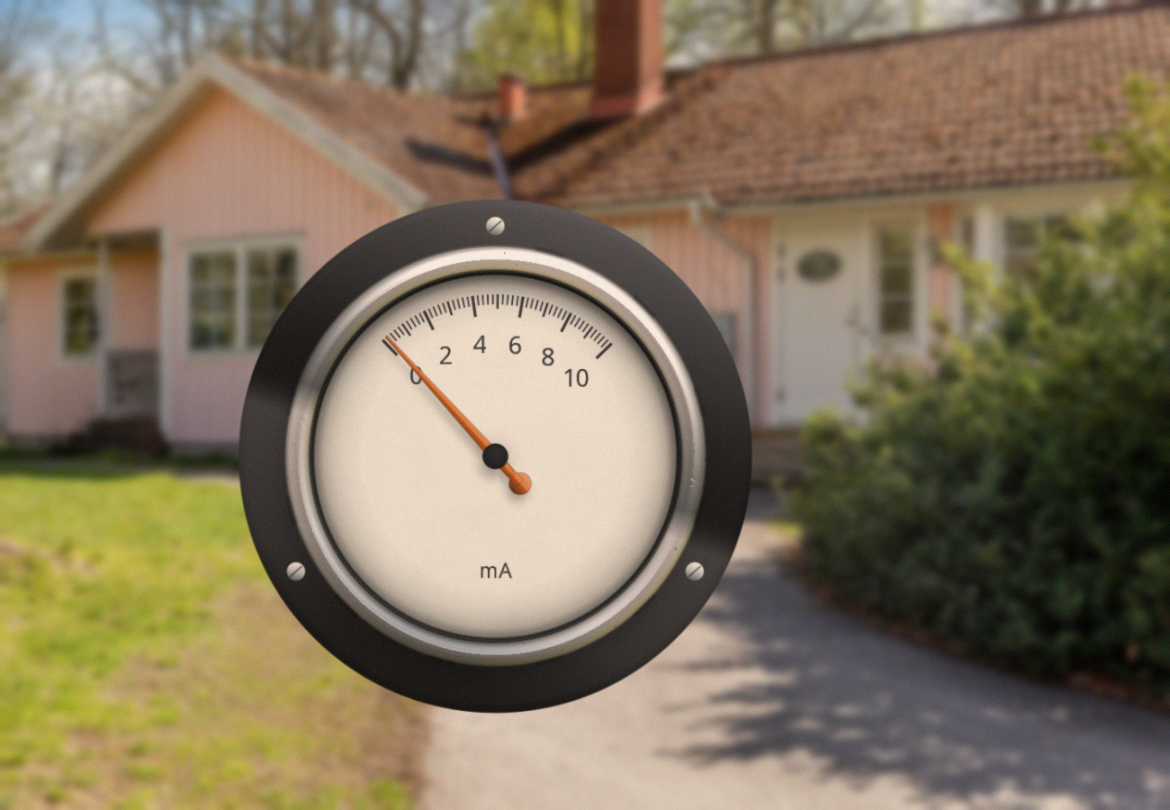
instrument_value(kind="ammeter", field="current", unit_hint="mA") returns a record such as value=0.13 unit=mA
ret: value=0.2 unit=mA
